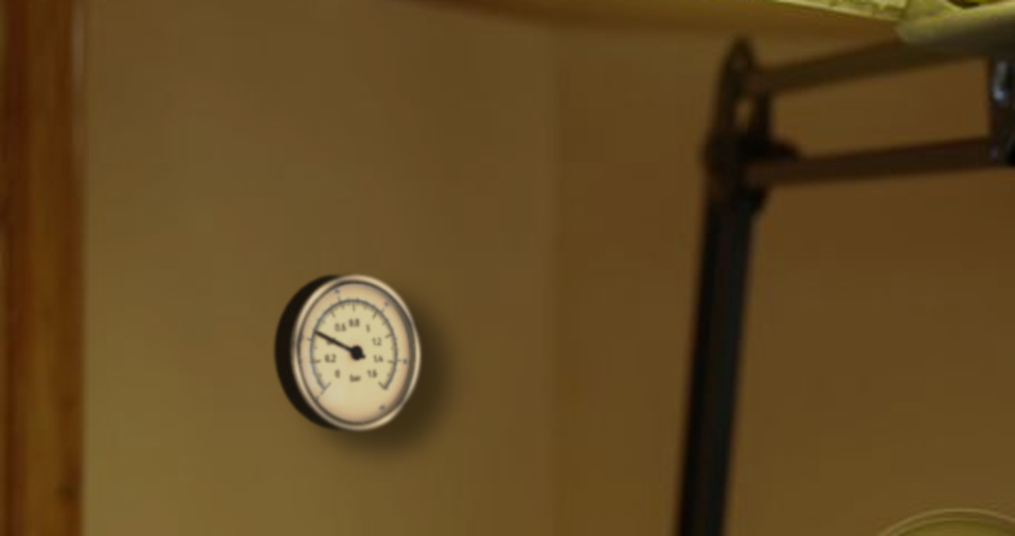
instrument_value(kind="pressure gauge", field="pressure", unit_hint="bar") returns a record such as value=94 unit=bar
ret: value=0.4 unit=bar
